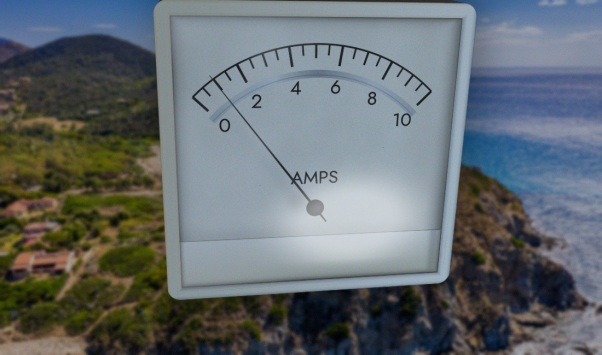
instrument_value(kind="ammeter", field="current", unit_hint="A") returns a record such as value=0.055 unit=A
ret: value=1 unit=A
